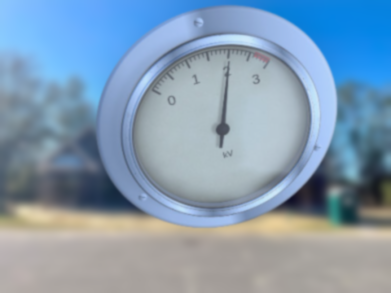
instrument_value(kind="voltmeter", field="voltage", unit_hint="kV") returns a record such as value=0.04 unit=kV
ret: value=2 unit=kV
